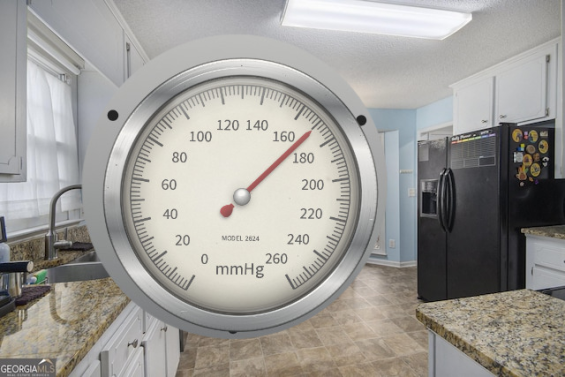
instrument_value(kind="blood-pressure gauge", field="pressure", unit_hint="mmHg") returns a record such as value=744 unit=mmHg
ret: value=170 unit=mmHg
